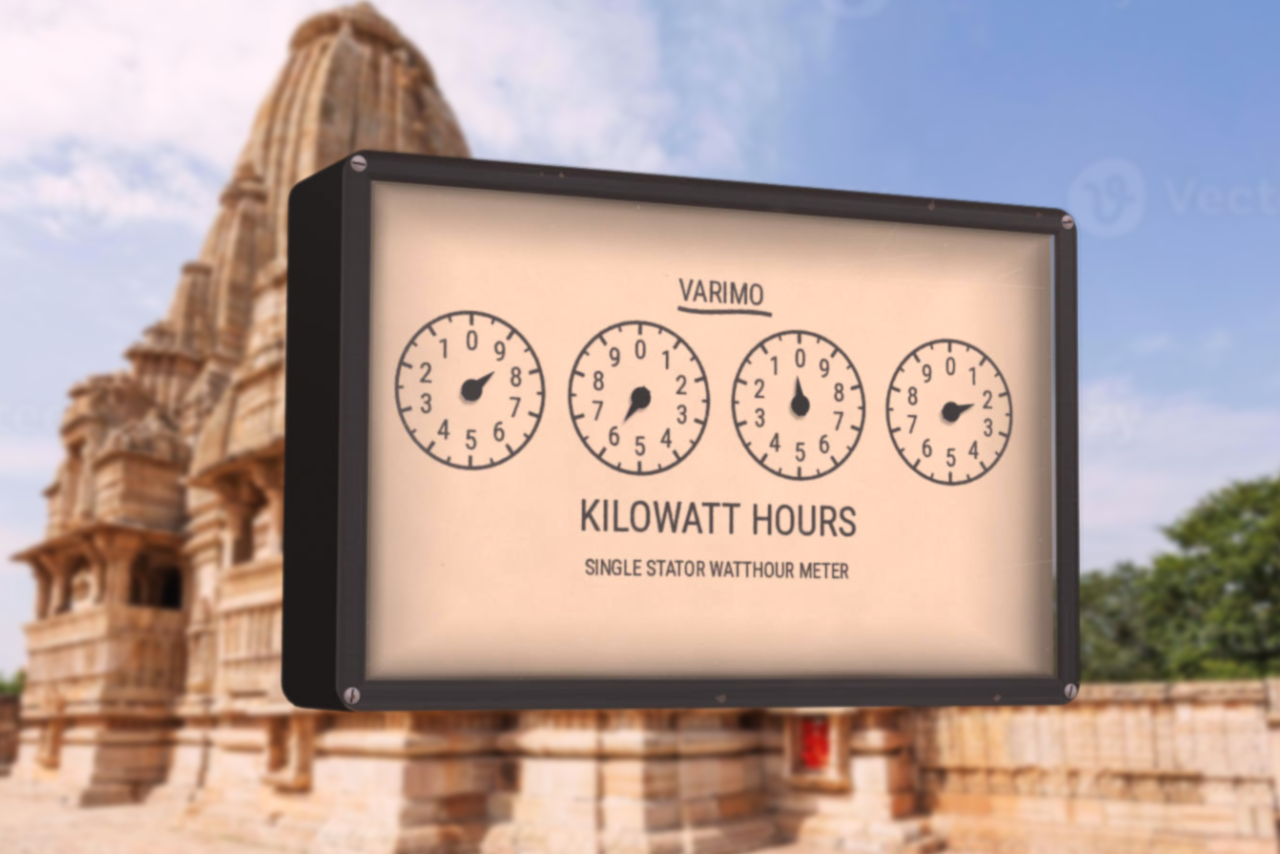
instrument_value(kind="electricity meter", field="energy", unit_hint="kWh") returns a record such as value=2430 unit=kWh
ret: value=8602 unit=kWh
